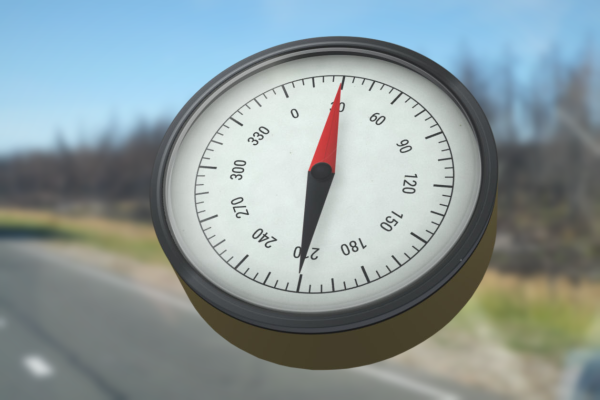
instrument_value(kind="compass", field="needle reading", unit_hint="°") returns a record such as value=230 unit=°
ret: value=30 unit=°
